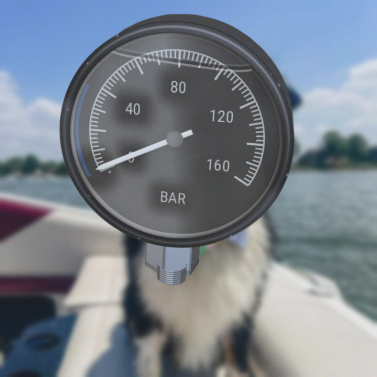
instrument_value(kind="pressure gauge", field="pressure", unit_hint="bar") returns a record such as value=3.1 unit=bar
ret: value=2 unit=bar
